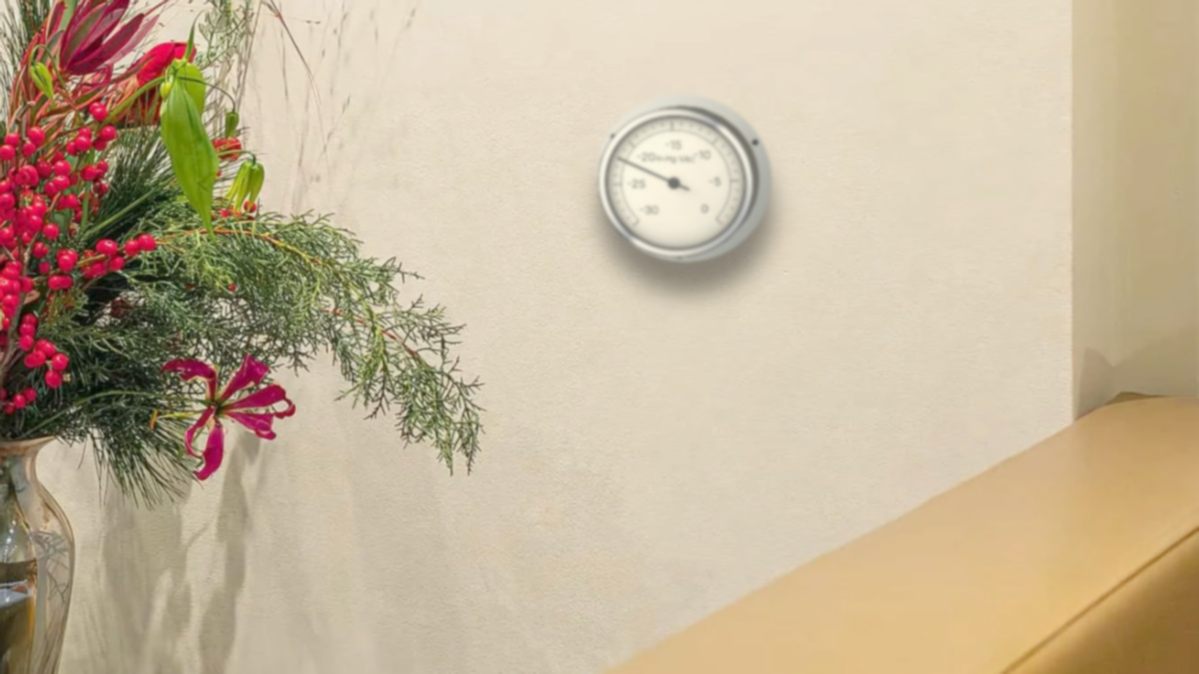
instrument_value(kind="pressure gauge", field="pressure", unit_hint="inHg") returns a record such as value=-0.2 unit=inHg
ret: value=-22 unit=inHg
